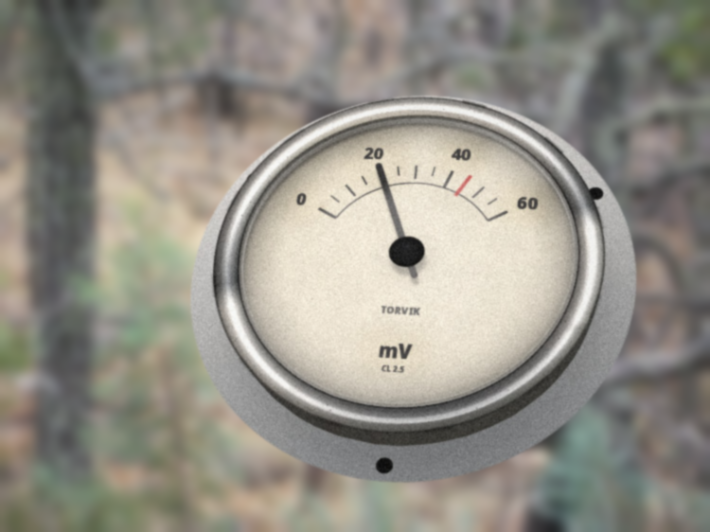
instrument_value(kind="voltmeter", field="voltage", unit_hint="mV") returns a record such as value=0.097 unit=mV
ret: value=20 unit=mV
